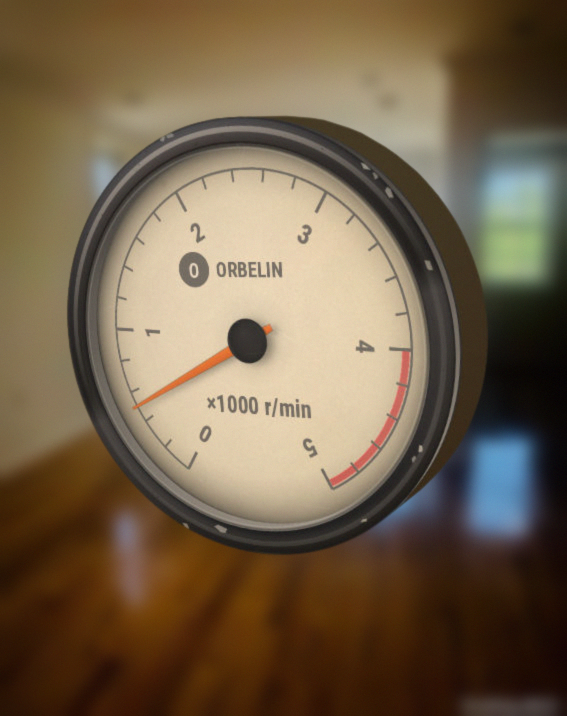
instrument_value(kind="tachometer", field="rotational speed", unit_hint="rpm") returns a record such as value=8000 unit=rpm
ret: value=500 unit=rpm
